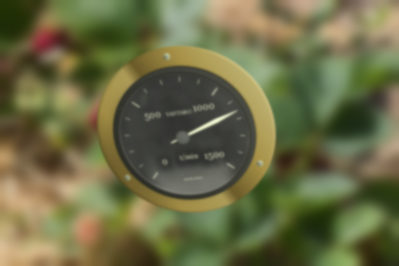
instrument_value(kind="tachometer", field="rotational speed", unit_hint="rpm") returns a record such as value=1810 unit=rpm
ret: value=1150 unit=rpm
